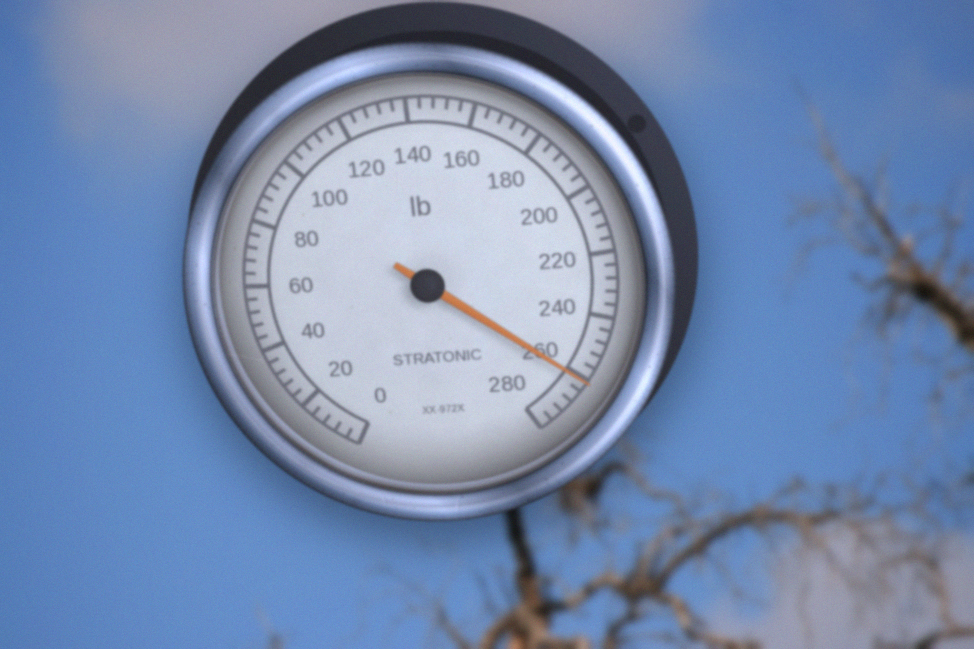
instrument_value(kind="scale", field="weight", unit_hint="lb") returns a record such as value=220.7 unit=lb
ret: value=260 unit=lb
